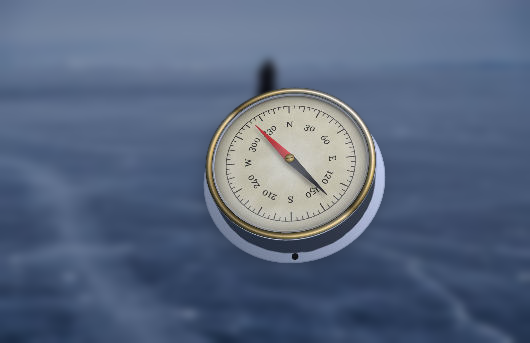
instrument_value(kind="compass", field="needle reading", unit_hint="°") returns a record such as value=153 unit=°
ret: value=320 unit=°
